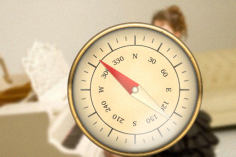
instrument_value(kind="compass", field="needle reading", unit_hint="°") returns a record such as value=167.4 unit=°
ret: value=310 unit=°
